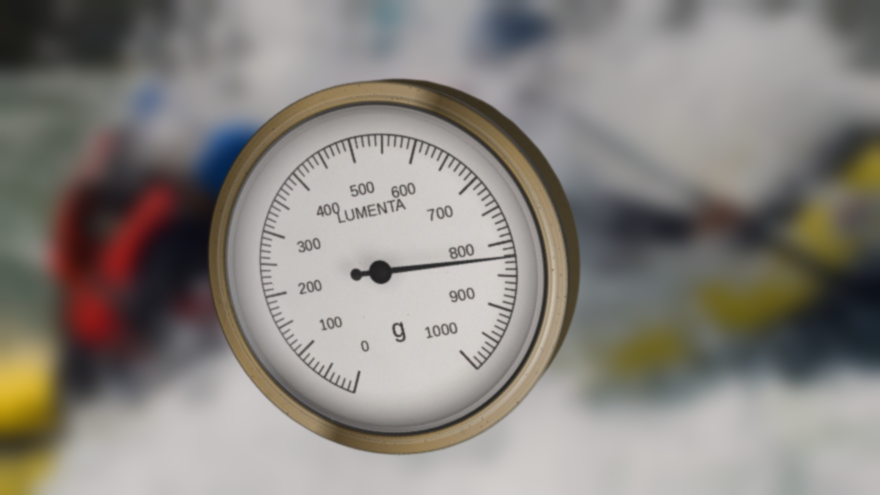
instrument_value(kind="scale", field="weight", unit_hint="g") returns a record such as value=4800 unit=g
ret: value=820 unit=g
